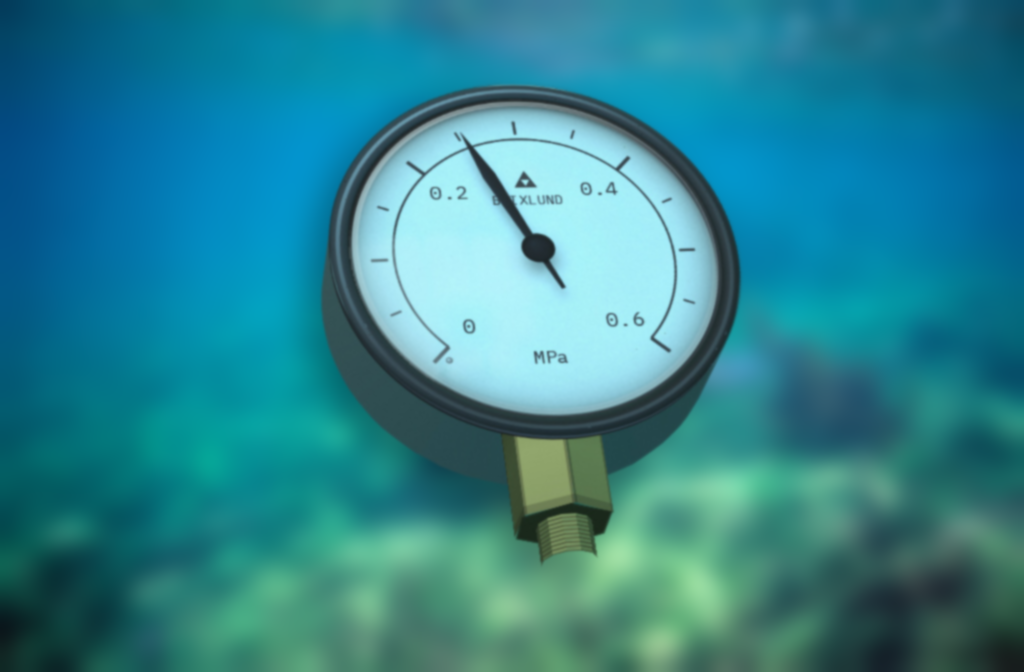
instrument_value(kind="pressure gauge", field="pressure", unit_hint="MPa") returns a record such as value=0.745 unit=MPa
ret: value=0.25 unit=MPa
